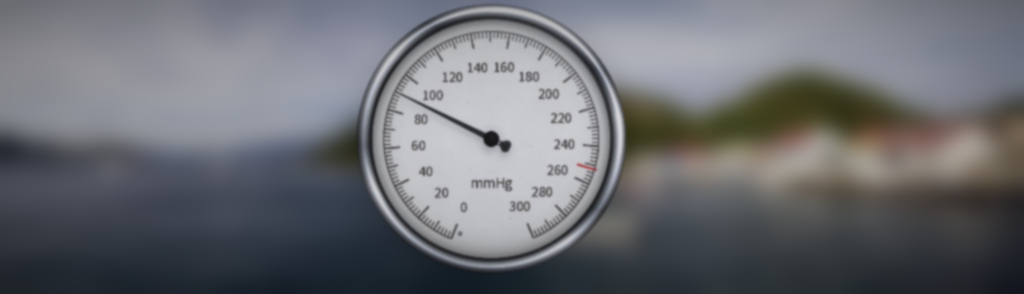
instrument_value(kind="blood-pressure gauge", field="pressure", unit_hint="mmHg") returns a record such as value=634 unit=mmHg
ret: value=90 unit=mmHg
